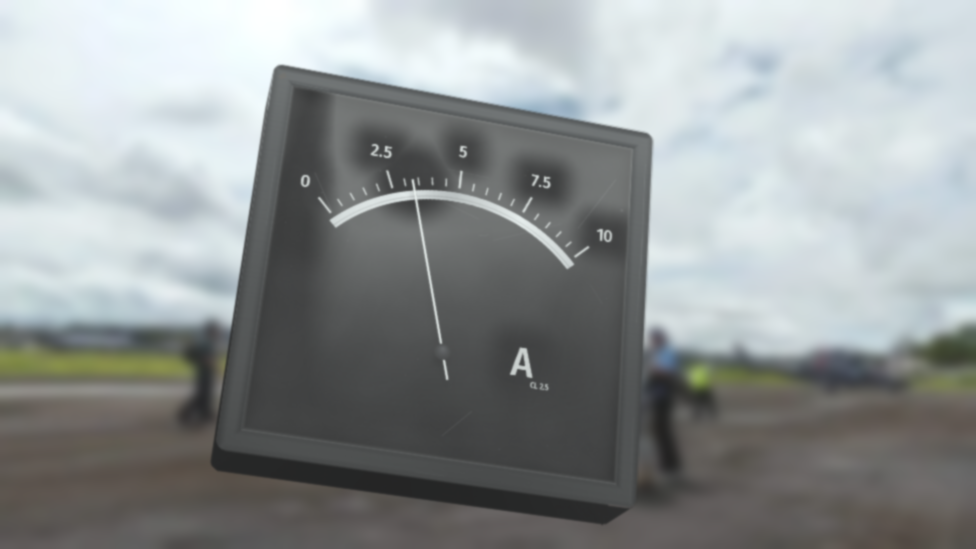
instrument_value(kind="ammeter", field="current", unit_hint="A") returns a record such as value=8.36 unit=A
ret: value=3.25 unit=A
